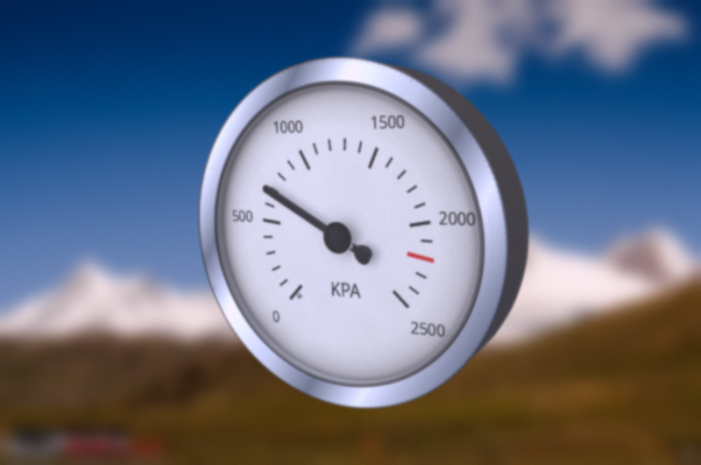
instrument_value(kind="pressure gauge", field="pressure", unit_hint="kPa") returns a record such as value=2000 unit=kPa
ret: value=700 unit=kPa
